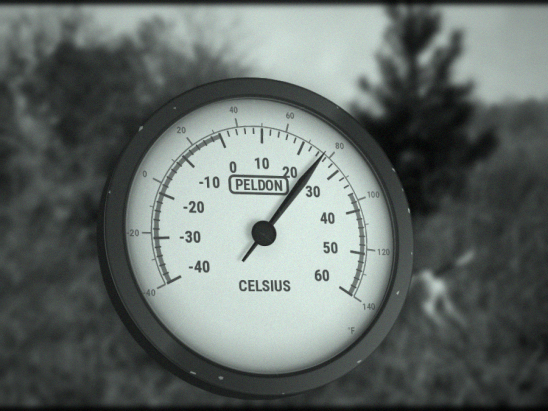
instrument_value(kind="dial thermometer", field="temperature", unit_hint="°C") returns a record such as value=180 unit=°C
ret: value=25 unit=°C
